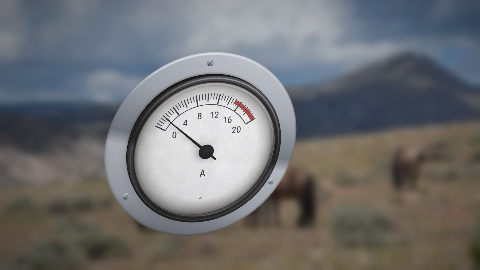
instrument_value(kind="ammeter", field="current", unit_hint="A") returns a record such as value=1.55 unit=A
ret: value=2 unit=A
